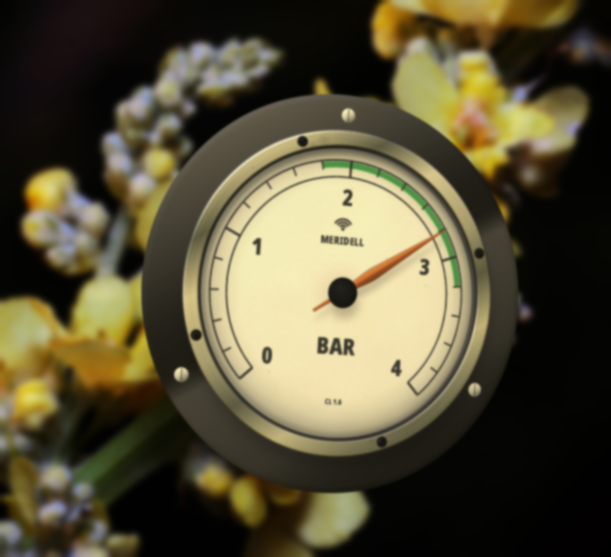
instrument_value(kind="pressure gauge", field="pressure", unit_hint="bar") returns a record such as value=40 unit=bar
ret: value=2.8 unit=bar
